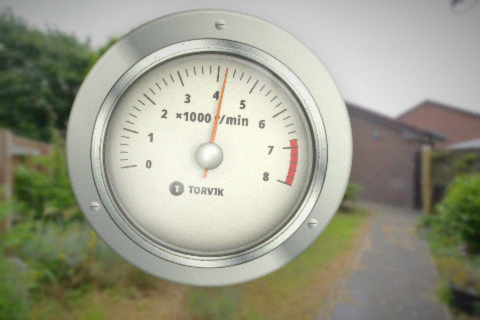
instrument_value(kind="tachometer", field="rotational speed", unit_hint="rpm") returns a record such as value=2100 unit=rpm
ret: value=4200 unit=rpm
